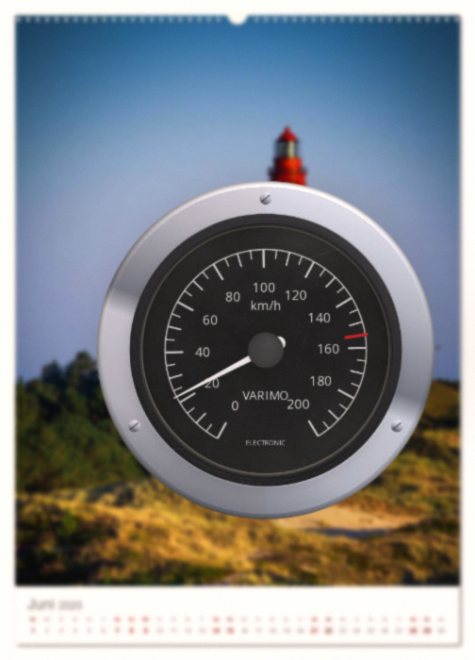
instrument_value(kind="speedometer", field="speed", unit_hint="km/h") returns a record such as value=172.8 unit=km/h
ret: value=22.5 unit=km/h
